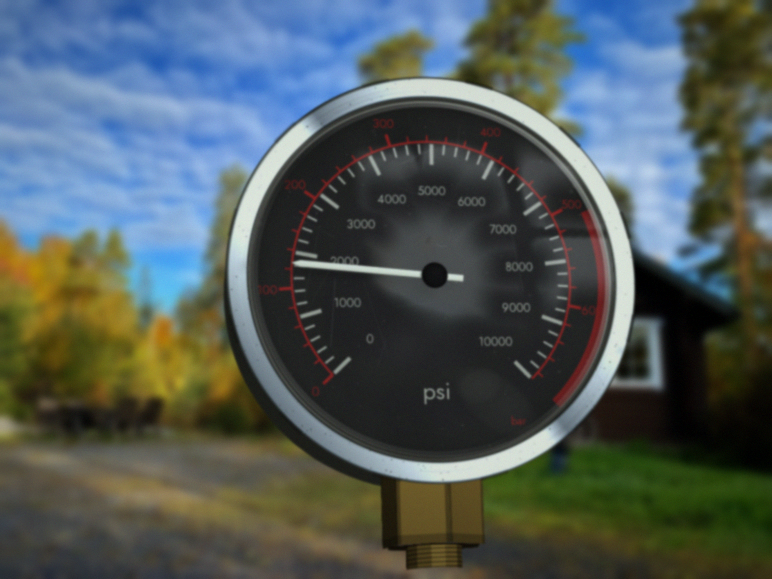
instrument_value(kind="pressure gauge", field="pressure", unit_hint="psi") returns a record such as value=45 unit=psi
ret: value=1800 unit=psi
